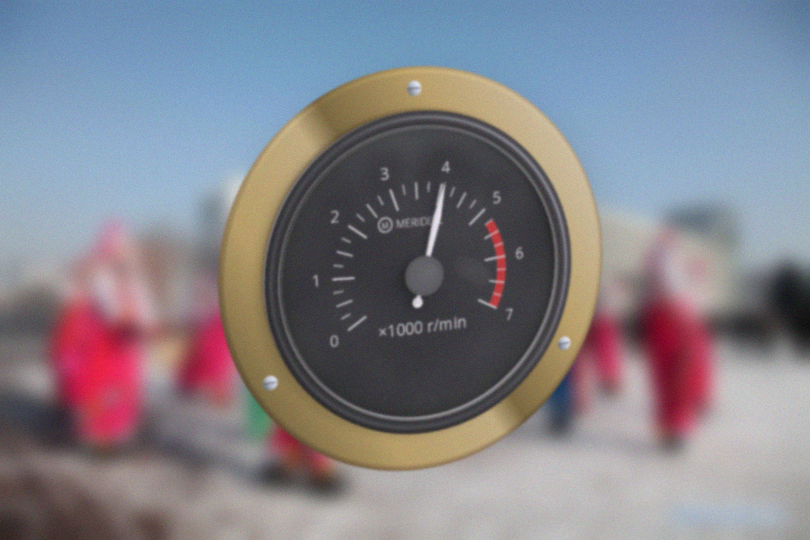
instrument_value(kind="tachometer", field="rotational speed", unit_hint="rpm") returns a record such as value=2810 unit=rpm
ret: value=4000 unit=rpm
